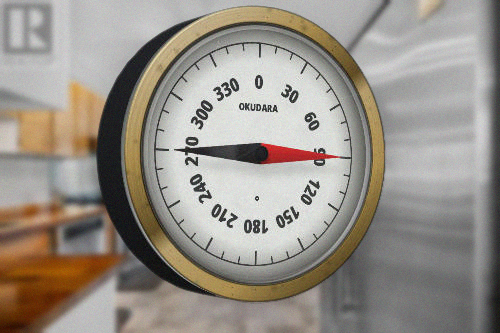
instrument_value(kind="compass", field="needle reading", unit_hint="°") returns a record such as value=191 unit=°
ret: value=90 unit=°
